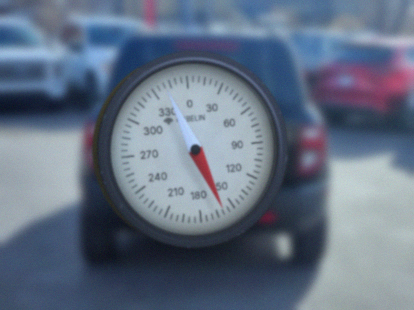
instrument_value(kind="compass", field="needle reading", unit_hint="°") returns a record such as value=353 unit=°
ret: value=160 unit=°
